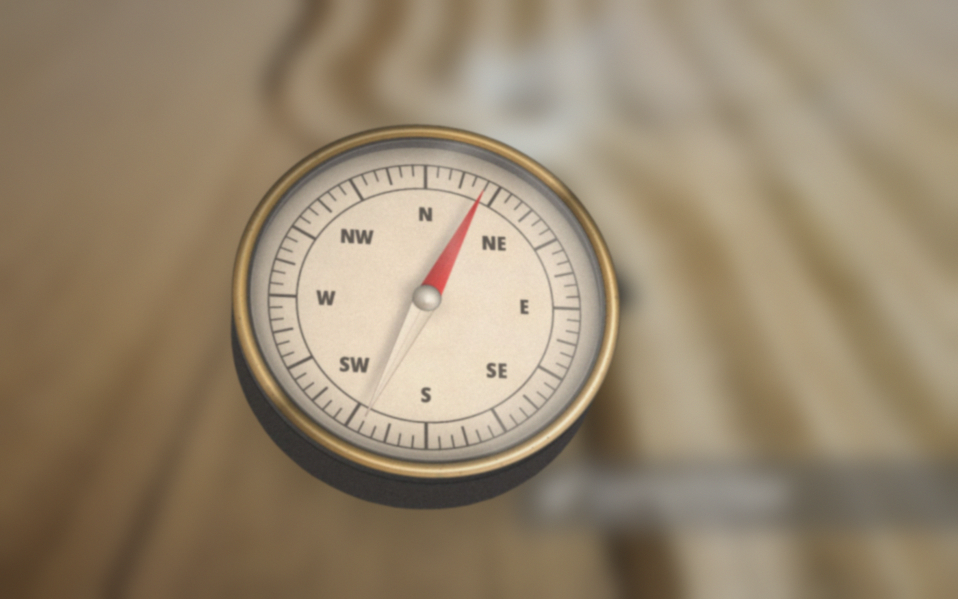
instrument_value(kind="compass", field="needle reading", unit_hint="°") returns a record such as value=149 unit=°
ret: value=25 unit=°
